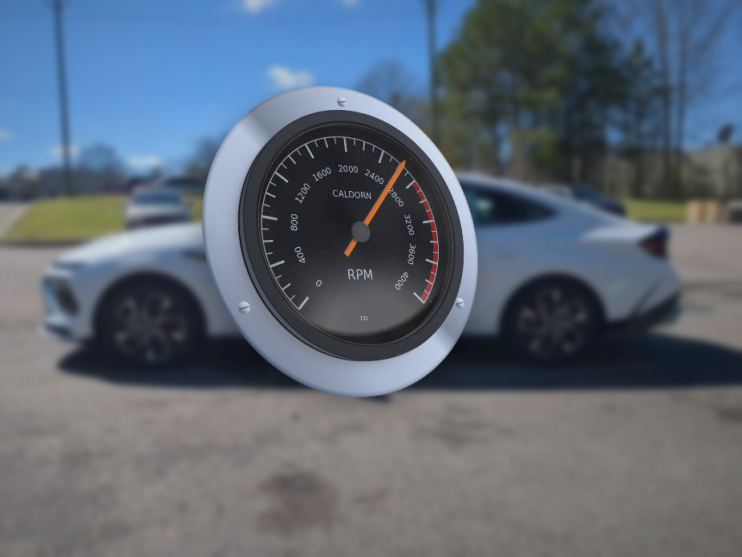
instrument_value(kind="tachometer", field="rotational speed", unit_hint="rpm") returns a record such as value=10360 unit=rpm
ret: value=2600 unit=rpm
